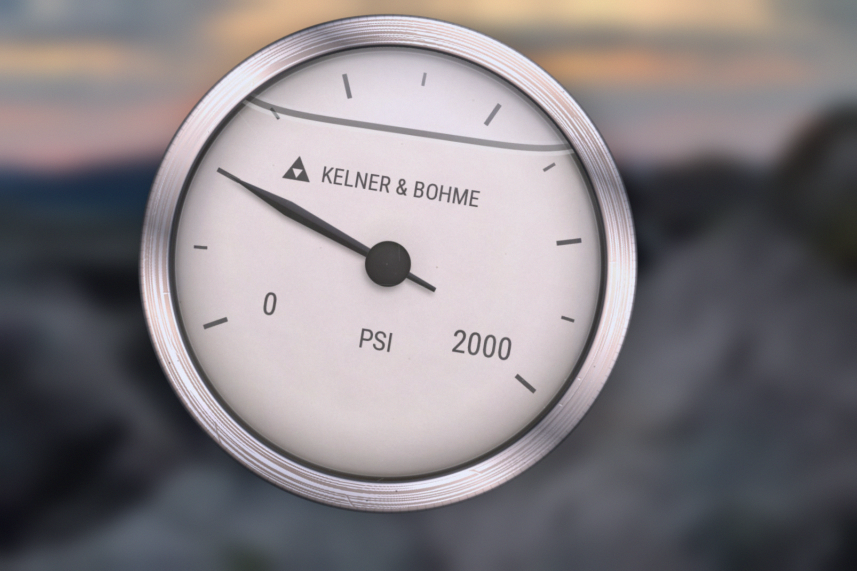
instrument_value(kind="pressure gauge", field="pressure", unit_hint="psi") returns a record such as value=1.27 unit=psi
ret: value=400 unit=psi
